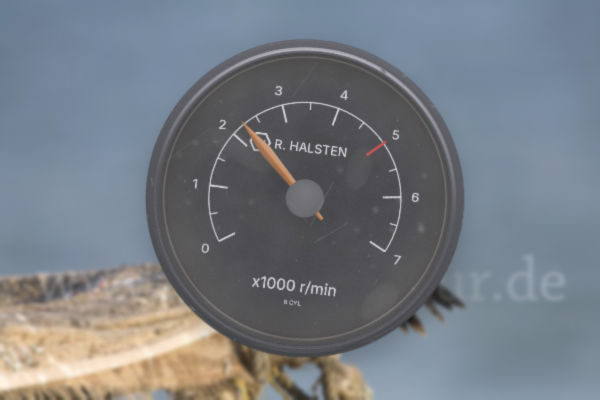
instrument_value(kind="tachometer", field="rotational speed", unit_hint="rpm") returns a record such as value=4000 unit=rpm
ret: value=2250 unit=rpm
